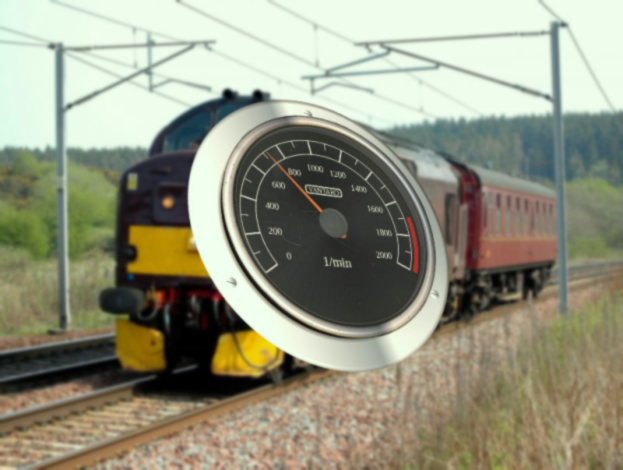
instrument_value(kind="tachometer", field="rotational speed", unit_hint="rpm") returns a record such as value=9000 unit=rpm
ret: value=700 unit=rpm
